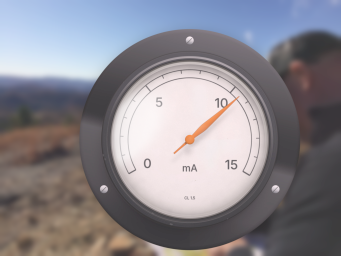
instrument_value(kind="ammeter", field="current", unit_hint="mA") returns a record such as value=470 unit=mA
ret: value=10.5 unit=mA
